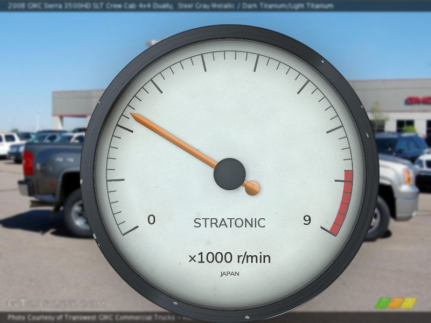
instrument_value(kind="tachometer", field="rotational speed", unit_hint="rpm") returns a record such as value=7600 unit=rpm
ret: value=2300 unit=rpm
